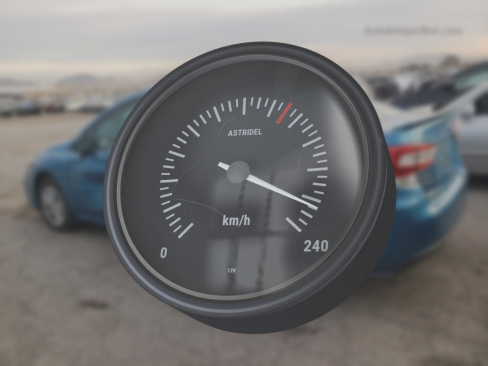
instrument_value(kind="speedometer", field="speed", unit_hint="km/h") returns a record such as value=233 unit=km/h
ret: value=225 unit=km/h
